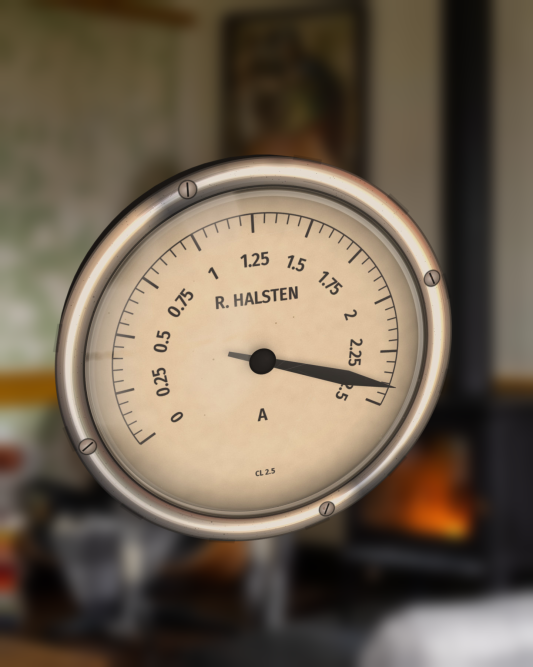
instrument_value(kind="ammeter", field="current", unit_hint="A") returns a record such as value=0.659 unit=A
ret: value=2.4 unit=A
